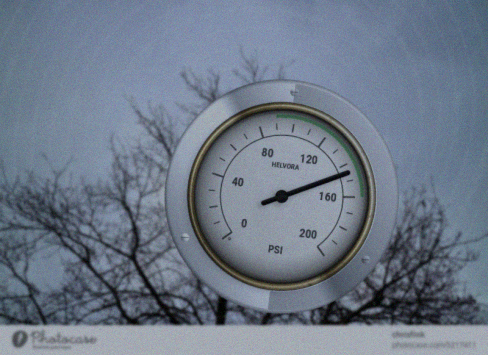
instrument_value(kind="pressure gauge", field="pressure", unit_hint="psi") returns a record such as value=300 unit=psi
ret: value=145 unit=psi
